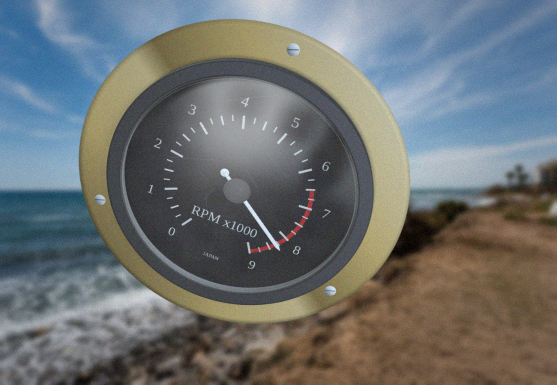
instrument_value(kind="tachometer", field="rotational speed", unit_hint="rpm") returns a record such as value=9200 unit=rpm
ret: value=8250 unit=rpm
